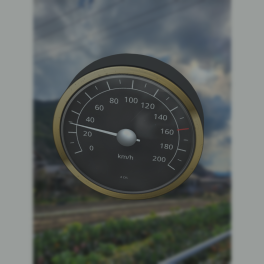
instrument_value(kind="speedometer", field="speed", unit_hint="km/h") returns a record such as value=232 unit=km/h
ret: value=30 unit=km/h
